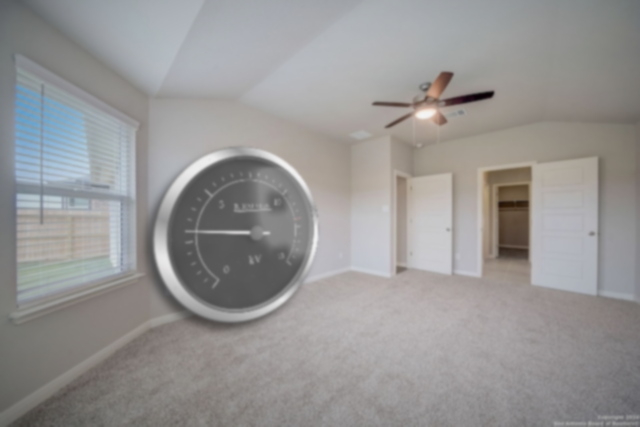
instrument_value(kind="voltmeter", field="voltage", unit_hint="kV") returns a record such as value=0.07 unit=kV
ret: value=3 unit=kV
